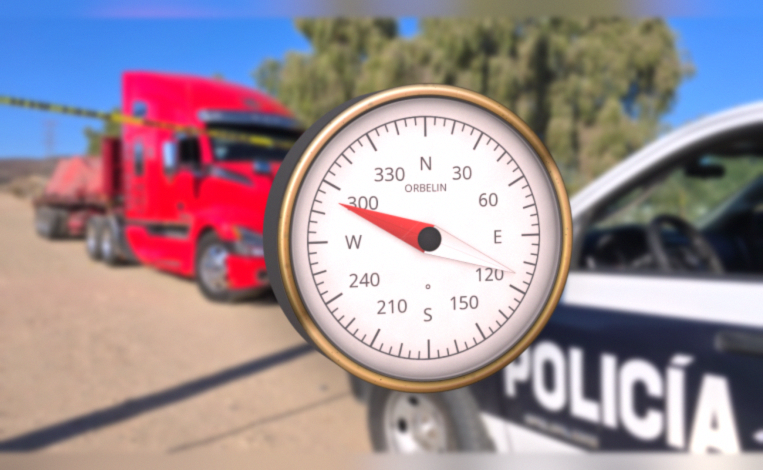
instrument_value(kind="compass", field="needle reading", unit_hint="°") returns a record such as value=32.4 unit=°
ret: value=292.5 unit=°
